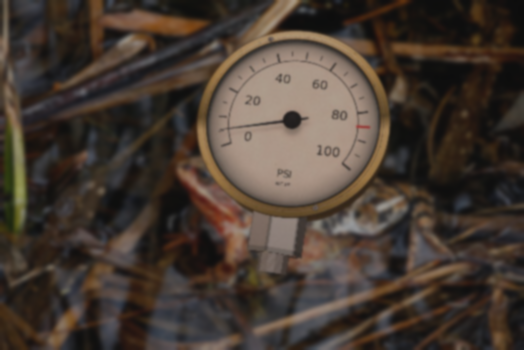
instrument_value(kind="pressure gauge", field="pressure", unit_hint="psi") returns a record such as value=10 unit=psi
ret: value=5 unit=psi
